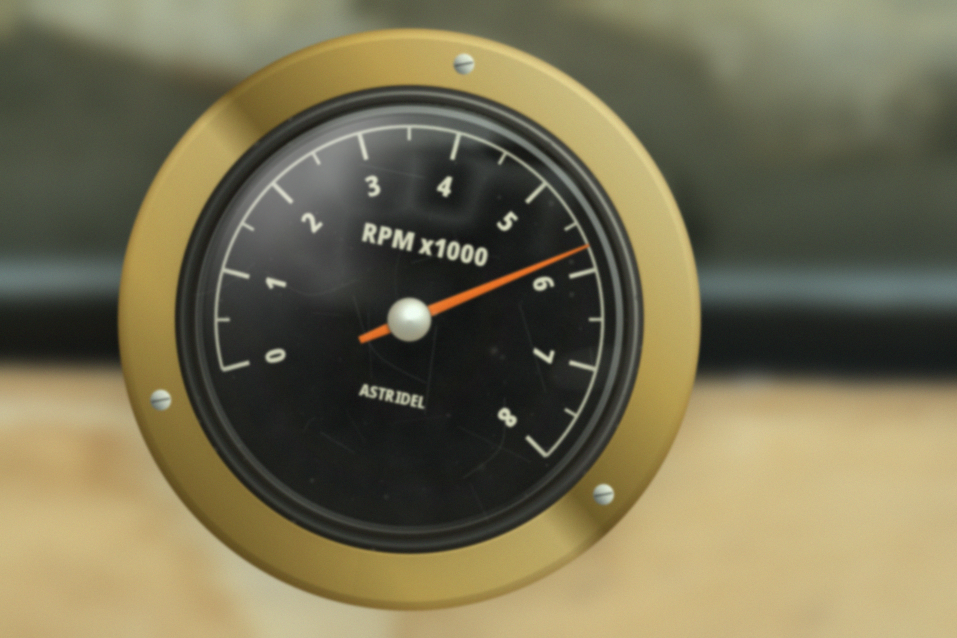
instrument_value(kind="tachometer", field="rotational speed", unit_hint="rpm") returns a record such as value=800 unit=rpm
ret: value=5750 unit=rpm
